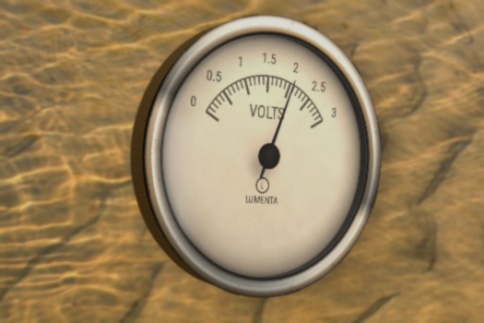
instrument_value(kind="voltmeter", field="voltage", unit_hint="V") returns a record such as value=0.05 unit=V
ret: value=2 unit=V
